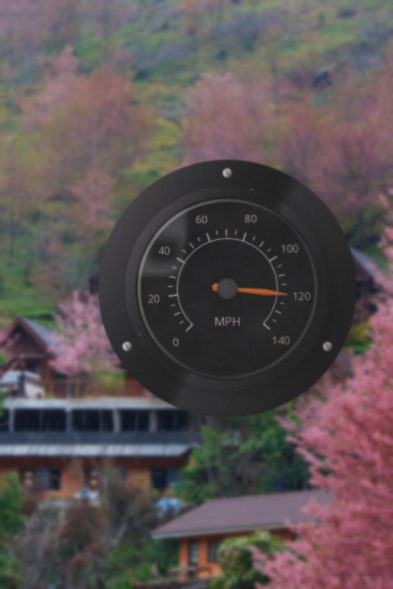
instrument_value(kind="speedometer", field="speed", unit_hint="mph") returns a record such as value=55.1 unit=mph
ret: value=120 unit=mph
